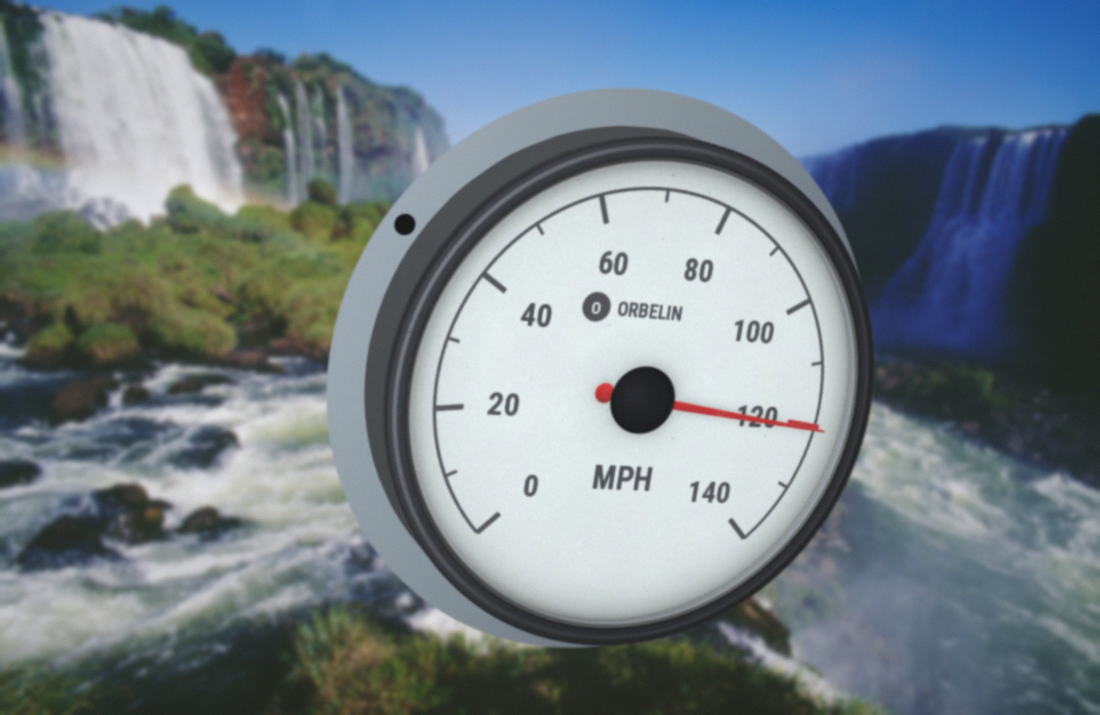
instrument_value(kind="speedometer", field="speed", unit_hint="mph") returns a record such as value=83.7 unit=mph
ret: value=120 unit=mph
